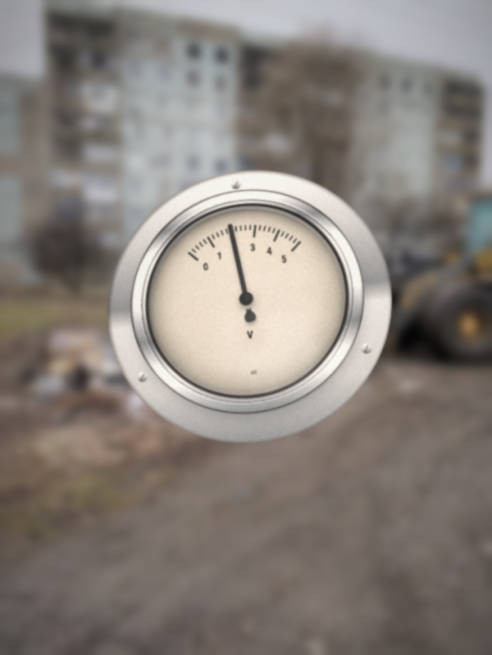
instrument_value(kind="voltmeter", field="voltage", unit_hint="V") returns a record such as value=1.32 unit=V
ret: value=2 unit=V
